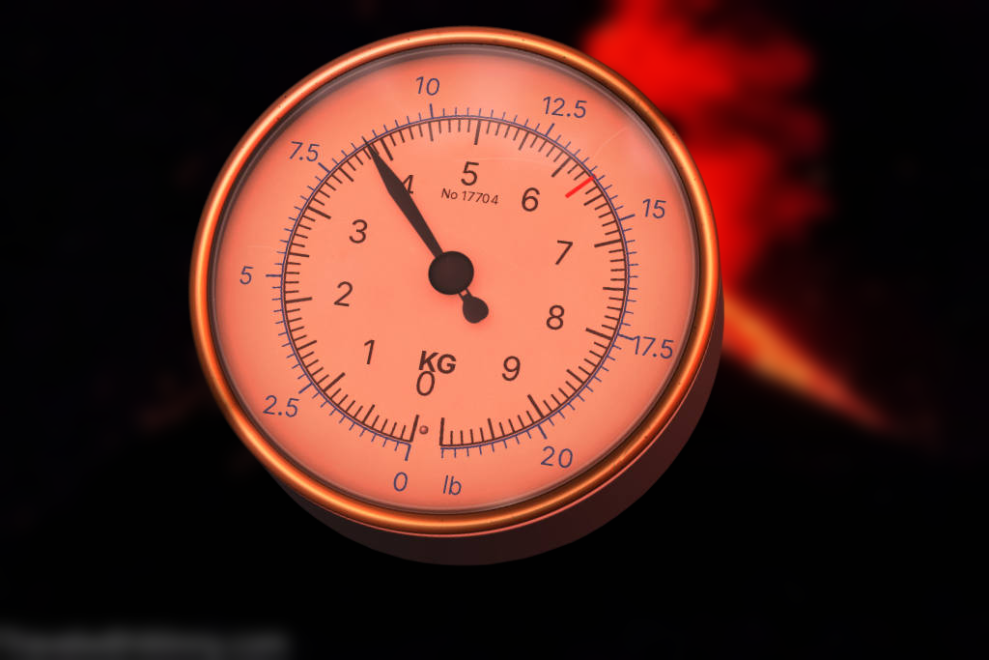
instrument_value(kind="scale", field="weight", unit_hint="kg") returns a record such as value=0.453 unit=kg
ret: value=3.85 unit=kg
